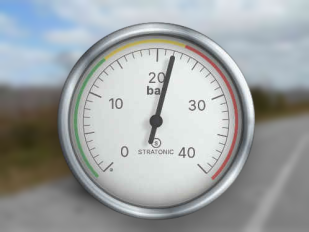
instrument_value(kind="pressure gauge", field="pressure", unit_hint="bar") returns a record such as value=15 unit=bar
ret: value=22 unit=bar
